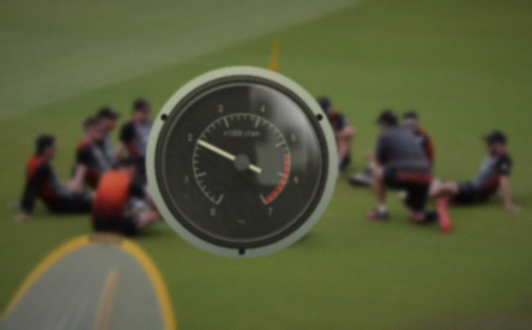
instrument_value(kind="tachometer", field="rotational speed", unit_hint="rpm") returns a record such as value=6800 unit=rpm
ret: value=2000 unit=rpm
